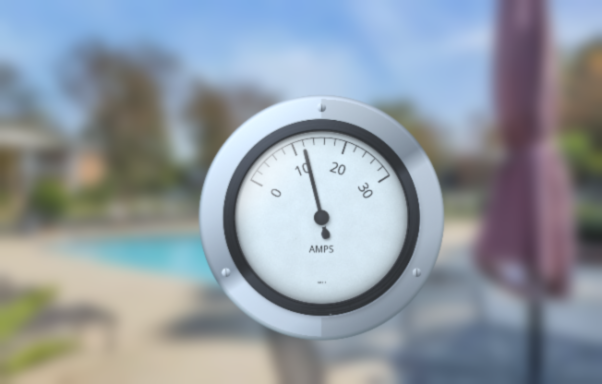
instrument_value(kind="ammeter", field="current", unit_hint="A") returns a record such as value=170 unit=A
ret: value=12 unit=A
